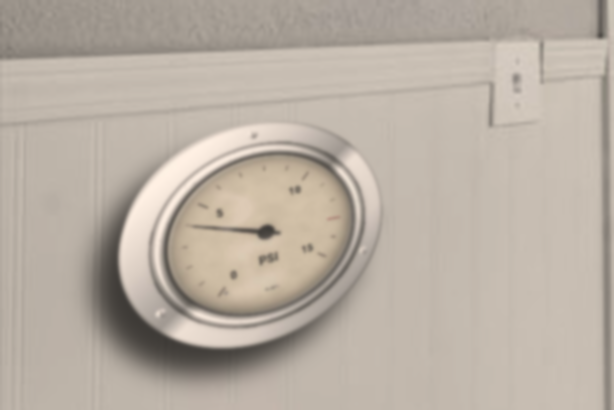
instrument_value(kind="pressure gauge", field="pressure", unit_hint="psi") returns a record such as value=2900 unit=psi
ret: value=4 unit=psi
